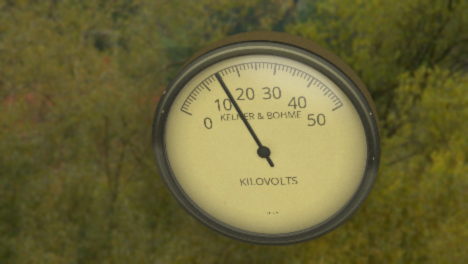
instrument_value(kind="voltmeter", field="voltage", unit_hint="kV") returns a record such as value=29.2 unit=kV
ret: value=15 unit=kV
